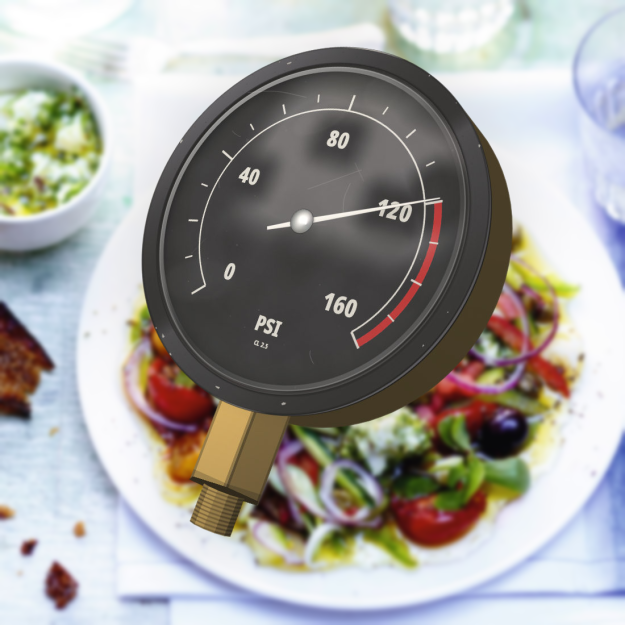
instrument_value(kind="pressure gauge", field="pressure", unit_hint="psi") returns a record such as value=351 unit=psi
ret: value=120 unit=psi
